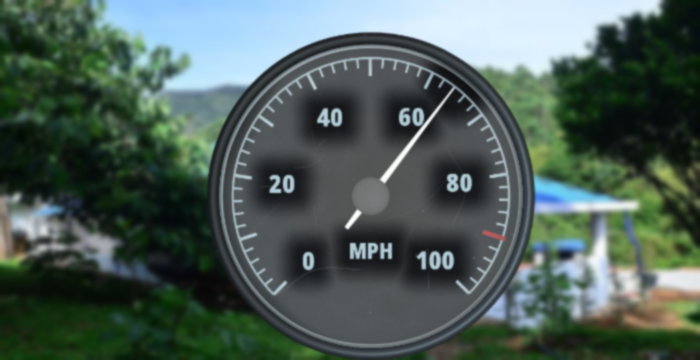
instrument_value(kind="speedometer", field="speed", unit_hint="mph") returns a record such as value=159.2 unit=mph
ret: value=64 unit=mph
